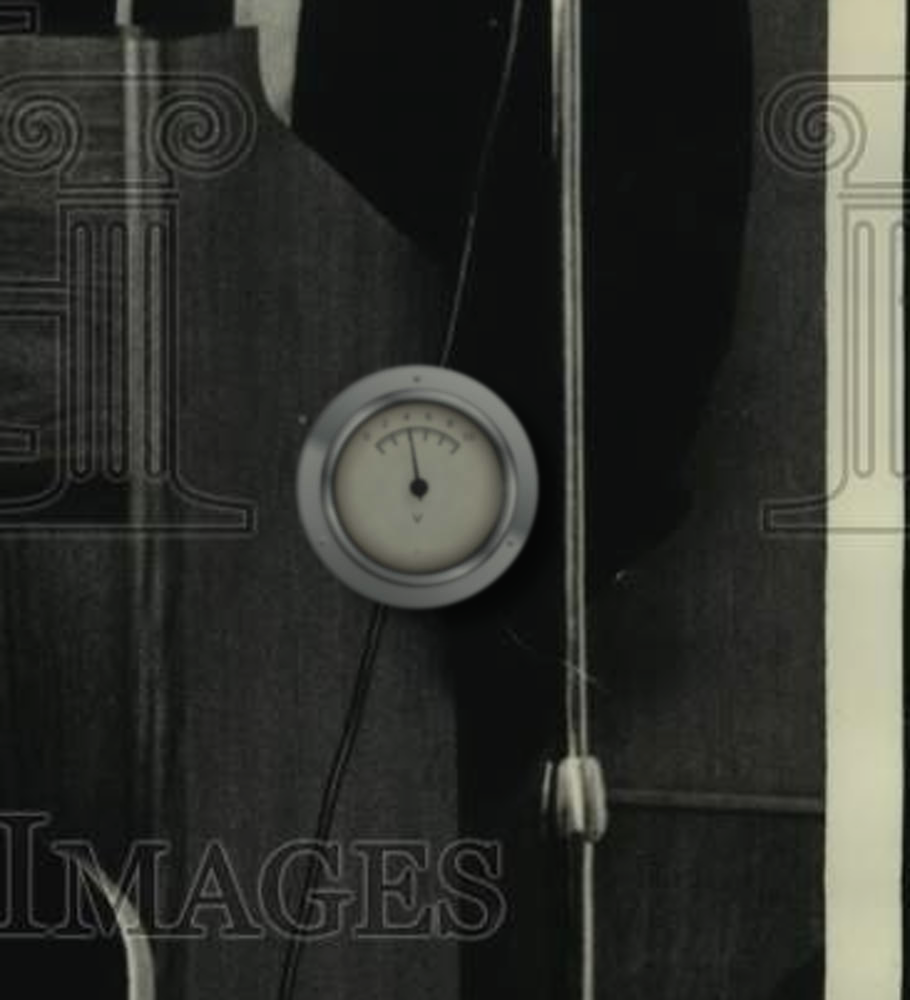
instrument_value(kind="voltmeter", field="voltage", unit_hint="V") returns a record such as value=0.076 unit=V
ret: value=4 unit=V
